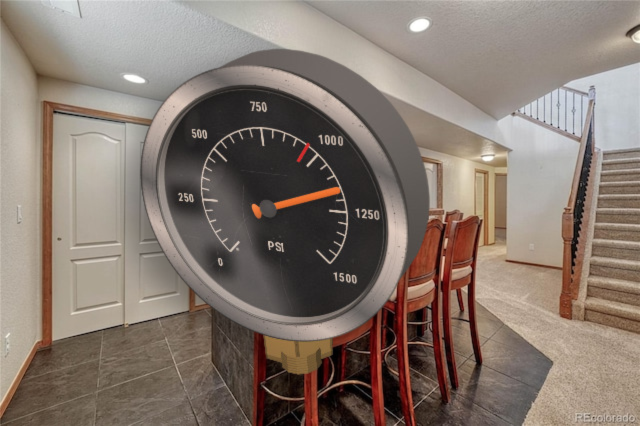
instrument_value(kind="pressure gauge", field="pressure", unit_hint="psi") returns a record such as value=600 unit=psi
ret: value=1150 unit=psi
